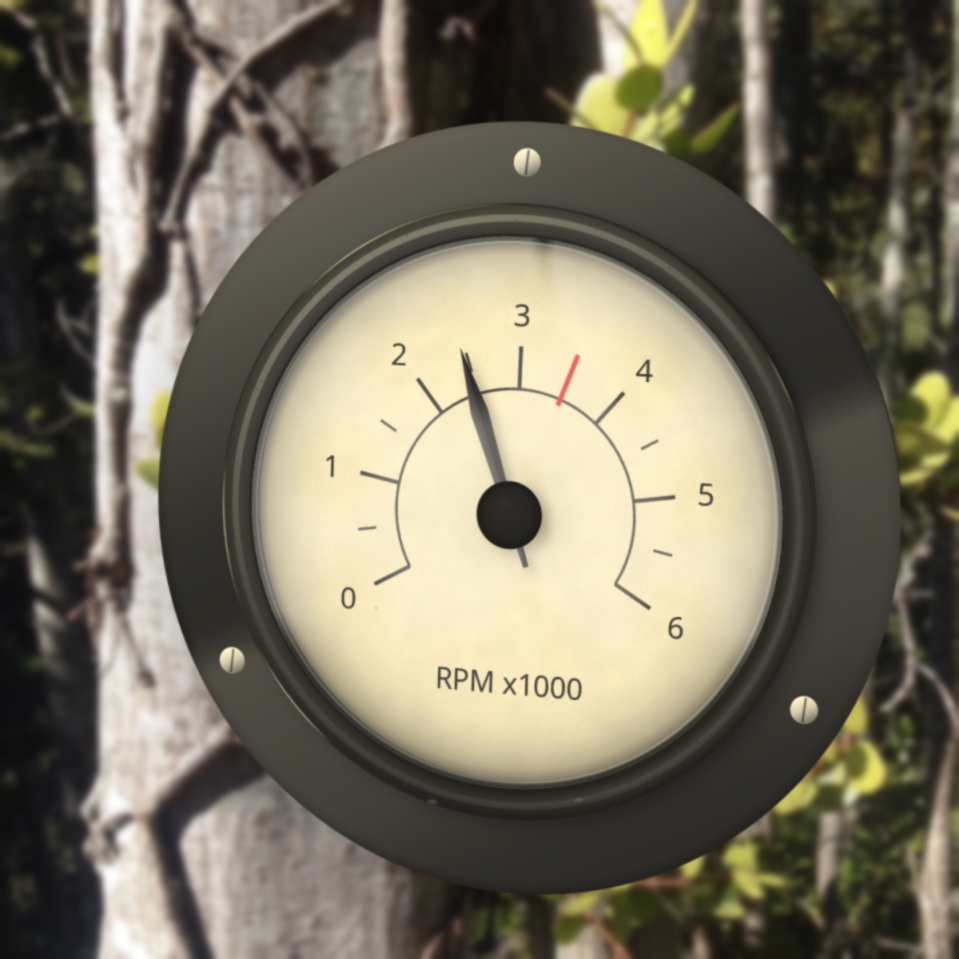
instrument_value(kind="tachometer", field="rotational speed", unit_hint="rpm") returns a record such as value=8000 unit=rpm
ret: value=2500 unit=rpm
